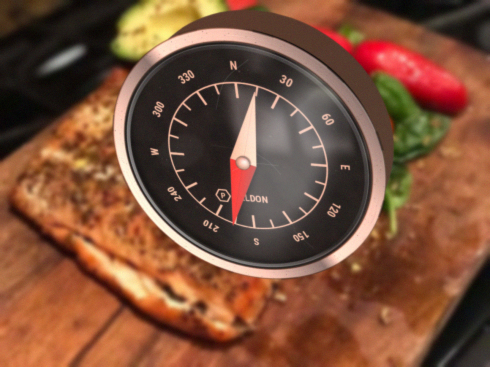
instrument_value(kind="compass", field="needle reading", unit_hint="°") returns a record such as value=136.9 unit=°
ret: value=195 unit=°
